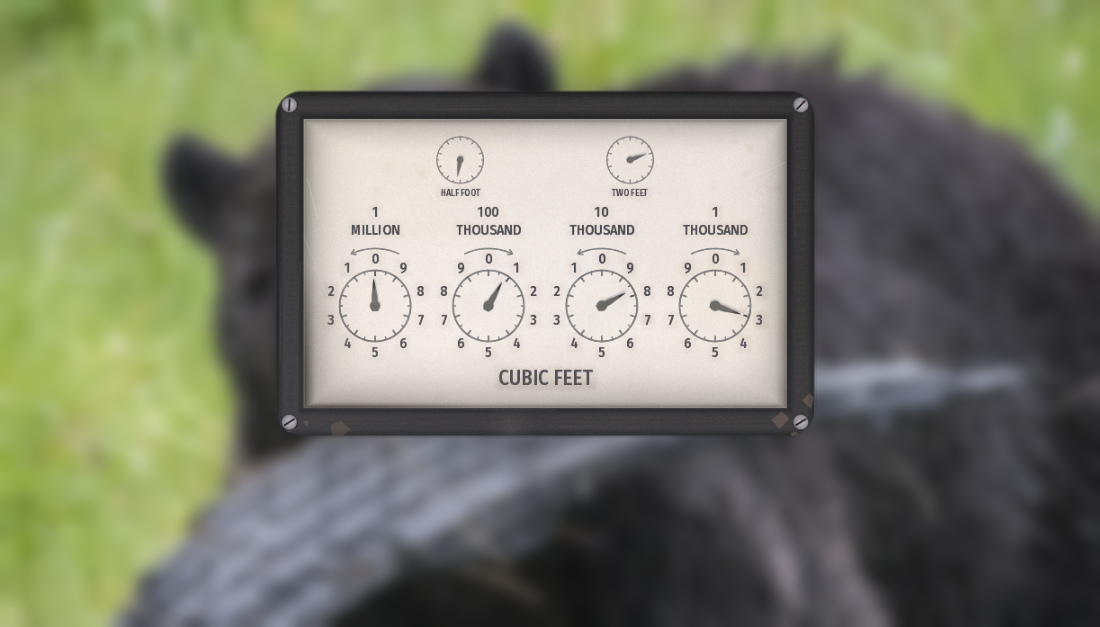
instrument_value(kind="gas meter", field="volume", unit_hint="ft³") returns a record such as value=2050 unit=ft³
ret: value=8300 unit=ft³
